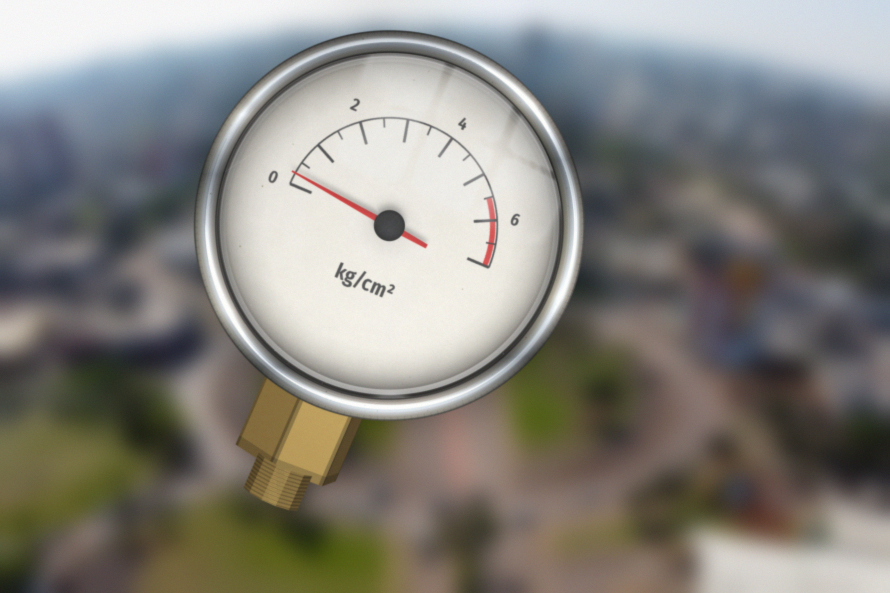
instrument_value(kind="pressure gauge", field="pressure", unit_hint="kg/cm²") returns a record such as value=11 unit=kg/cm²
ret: value=0.25 unit=kg/cm²
